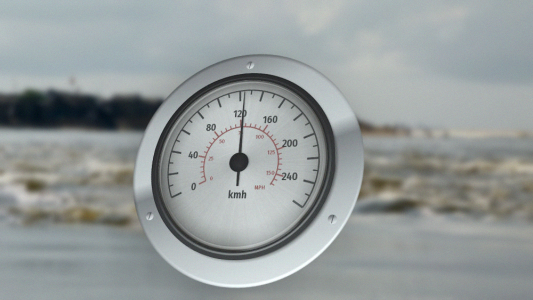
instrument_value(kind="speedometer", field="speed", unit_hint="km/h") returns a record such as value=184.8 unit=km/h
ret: value=125 unit=km/h
